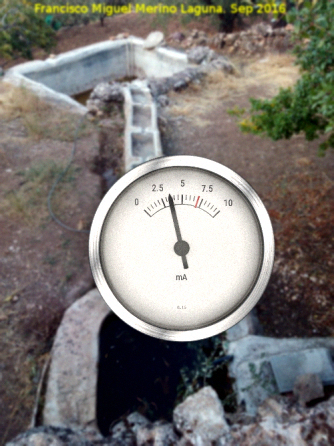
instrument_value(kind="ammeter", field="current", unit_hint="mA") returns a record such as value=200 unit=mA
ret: value=3.5 unit=mA
